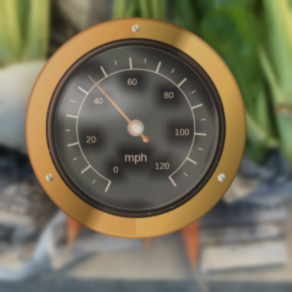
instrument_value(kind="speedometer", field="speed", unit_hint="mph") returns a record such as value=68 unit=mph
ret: value=45 unit=mph
